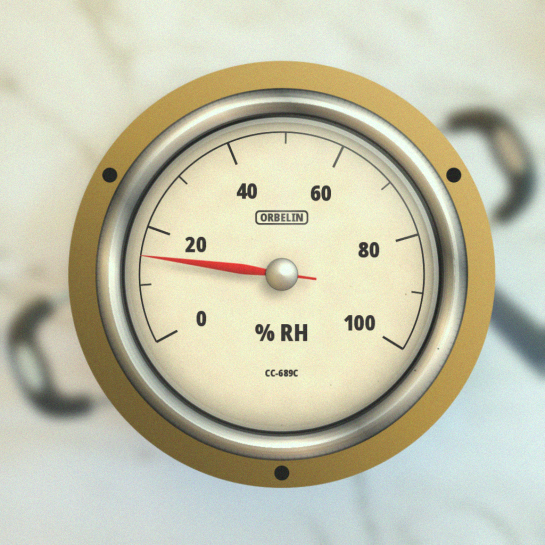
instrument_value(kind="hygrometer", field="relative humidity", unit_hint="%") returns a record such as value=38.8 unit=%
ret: value=15 unit=%
